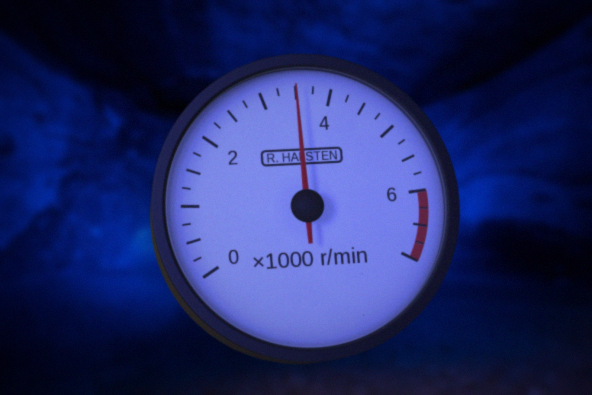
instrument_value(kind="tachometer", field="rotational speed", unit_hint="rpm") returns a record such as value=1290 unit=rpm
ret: value=3500 unit=rpm
